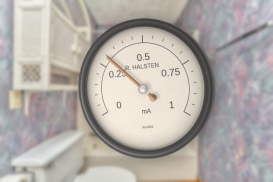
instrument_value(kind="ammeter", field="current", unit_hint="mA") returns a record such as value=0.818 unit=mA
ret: value=0.3 unit=mA
